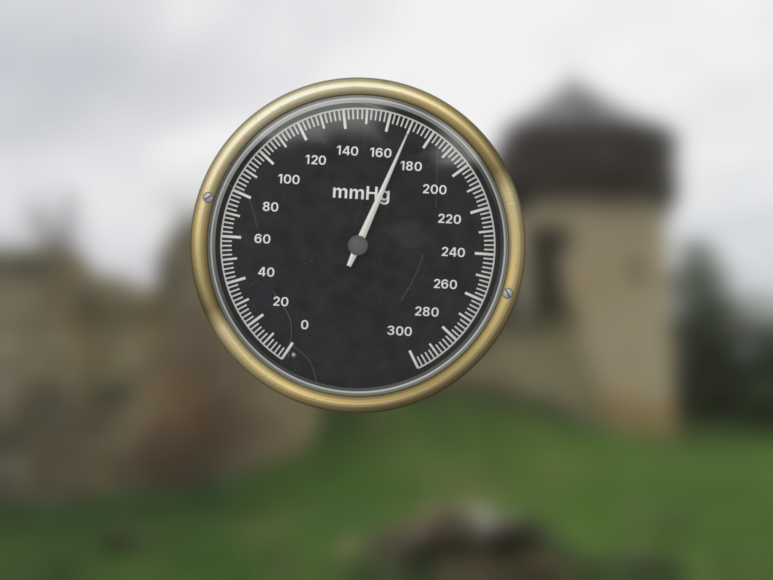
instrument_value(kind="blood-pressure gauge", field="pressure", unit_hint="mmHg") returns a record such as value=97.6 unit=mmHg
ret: value=170 unit=mmHg
